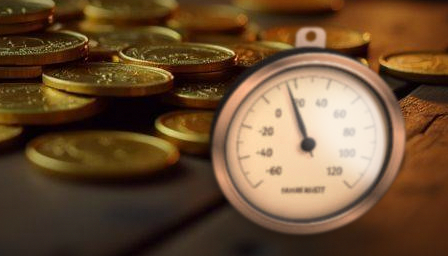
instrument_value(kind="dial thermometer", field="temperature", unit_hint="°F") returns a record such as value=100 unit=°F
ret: value=15 unit=°F
